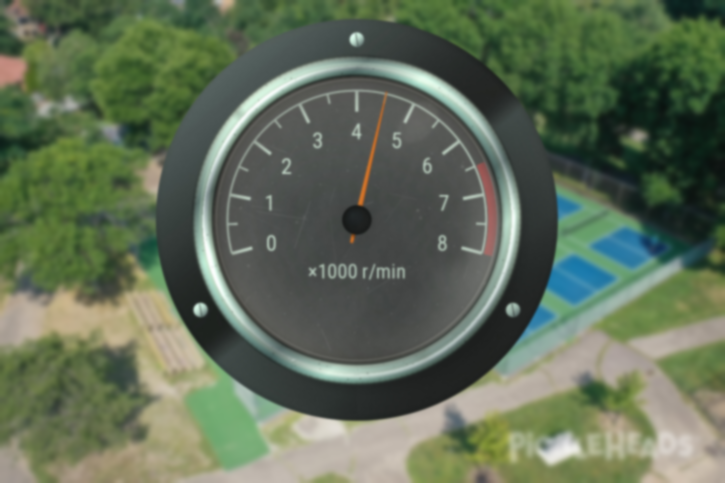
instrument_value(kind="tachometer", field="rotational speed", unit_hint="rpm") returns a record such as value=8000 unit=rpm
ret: value=4500 unit=rpm
